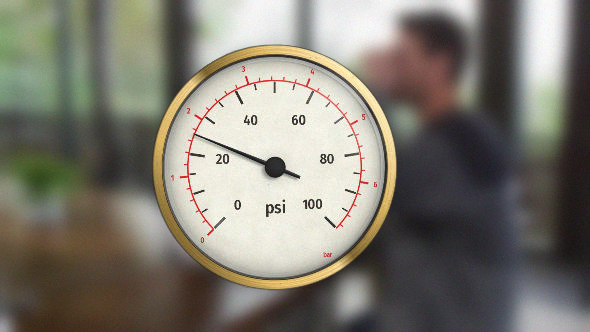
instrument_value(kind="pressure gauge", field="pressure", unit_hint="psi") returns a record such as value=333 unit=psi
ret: value=25 unit=psi
